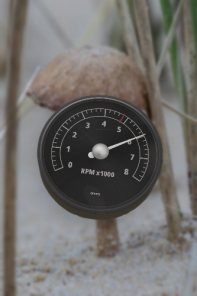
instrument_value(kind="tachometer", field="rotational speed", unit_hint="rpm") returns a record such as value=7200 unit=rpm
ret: value=6000 unit=rpm
